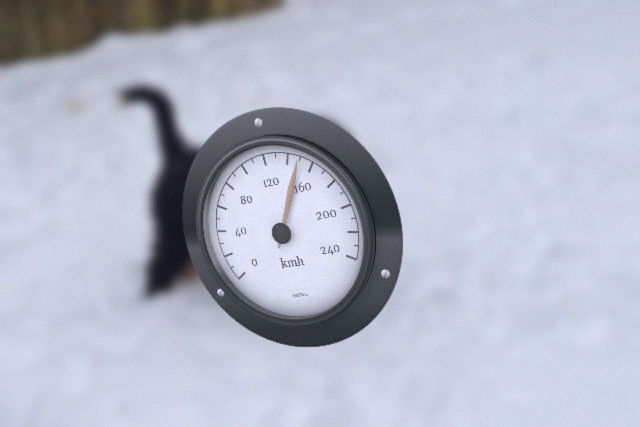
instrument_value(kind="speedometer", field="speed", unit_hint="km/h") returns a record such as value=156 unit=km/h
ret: value=150 unit=km/h
